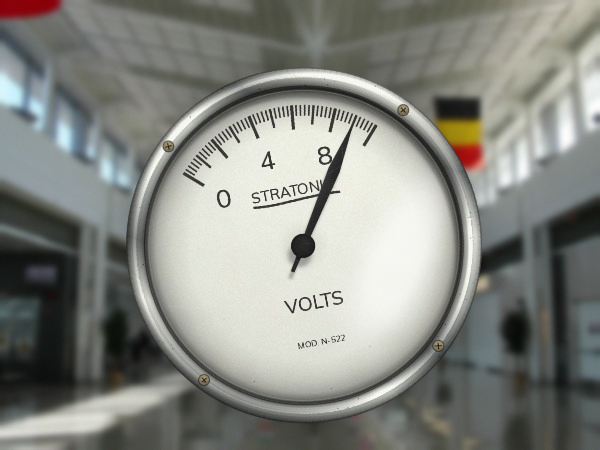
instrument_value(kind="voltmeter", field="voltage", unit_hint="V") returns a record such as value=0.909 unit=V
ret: value=9 unit=V
